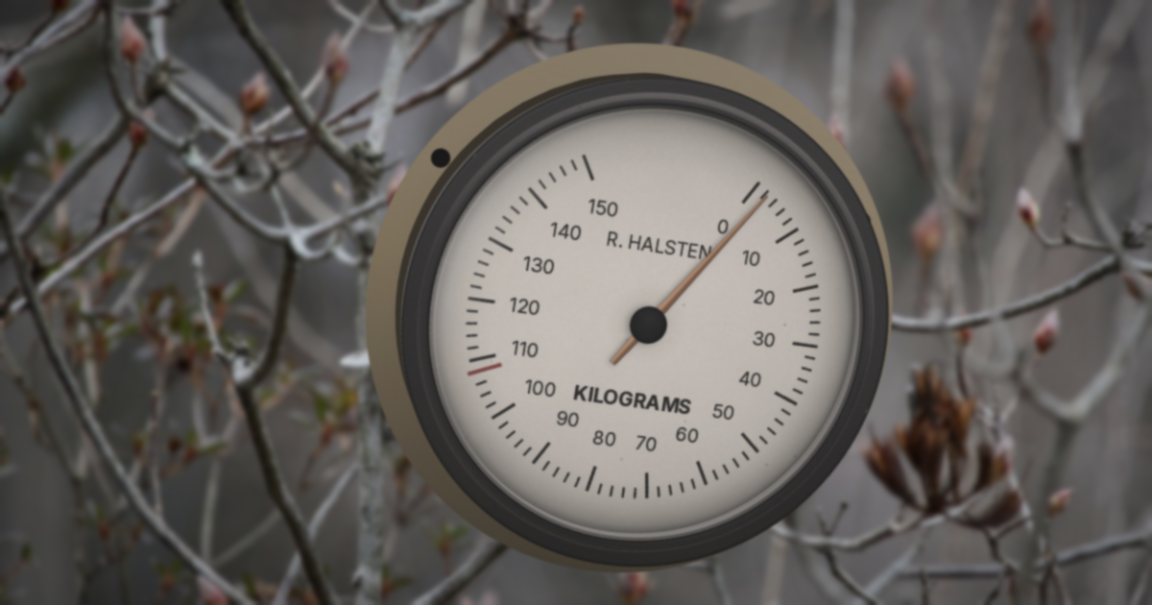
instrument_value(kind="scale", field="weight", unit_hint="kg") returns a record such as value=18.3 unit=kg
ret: value=2 unit=kg
